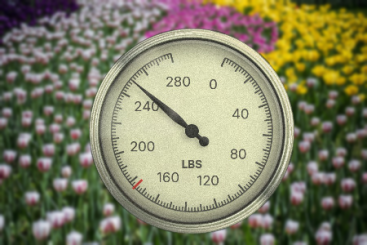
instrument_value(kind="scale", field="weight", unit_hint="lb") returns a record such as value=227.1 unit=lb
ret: value=250 unit=lb
